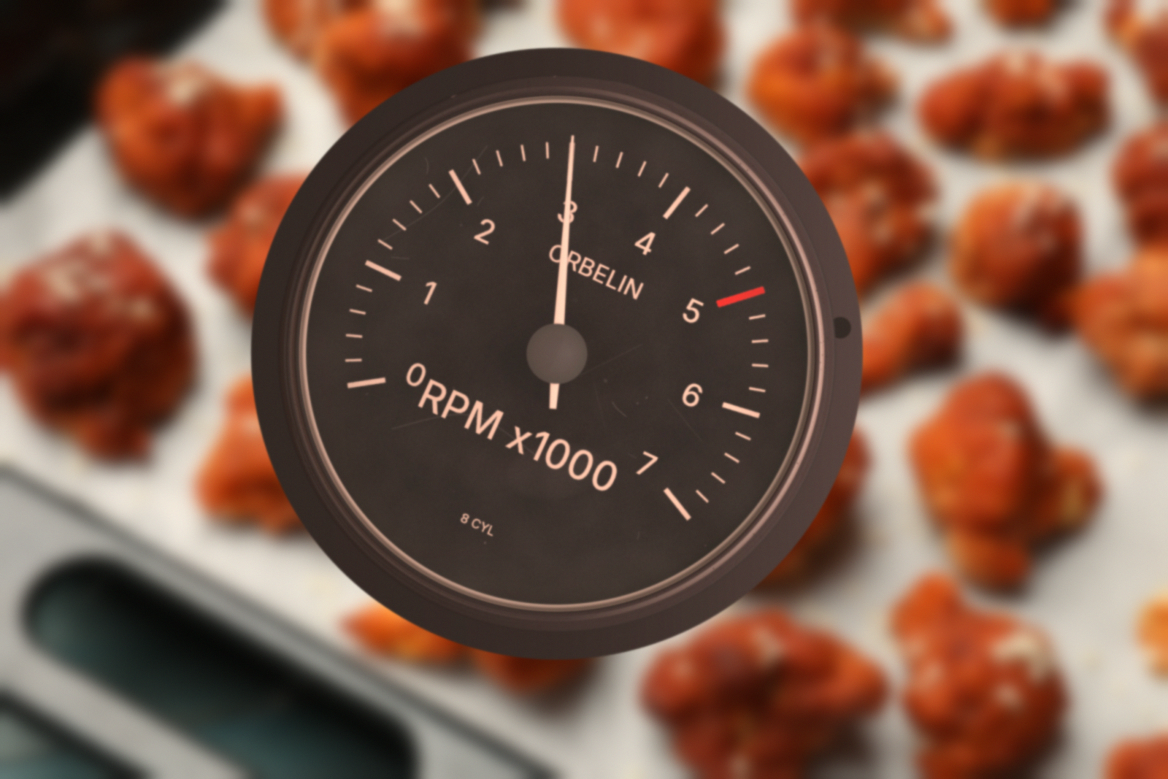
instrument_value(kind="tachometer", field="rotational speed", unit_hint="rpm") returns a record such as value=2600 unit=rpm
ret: value=3000 unit=rpm
